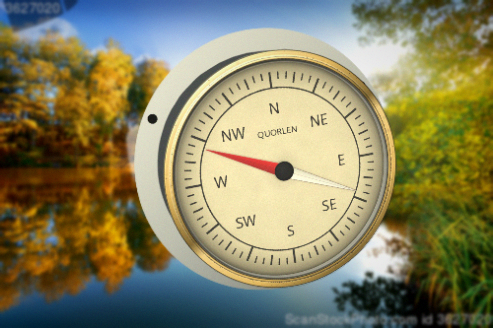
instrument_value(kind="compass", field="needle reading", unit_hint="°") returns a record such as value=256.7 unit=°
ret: value=295 unit=°
